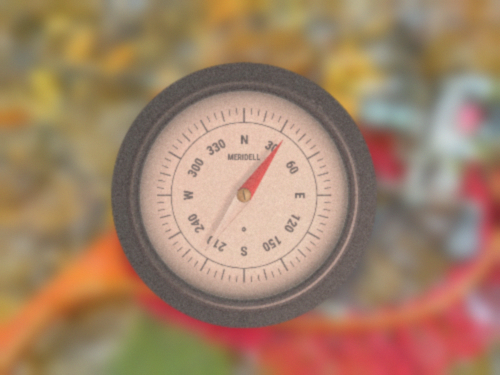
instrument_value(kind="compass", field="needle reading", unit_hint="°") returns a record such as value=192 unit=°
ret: value=35 unit=°
